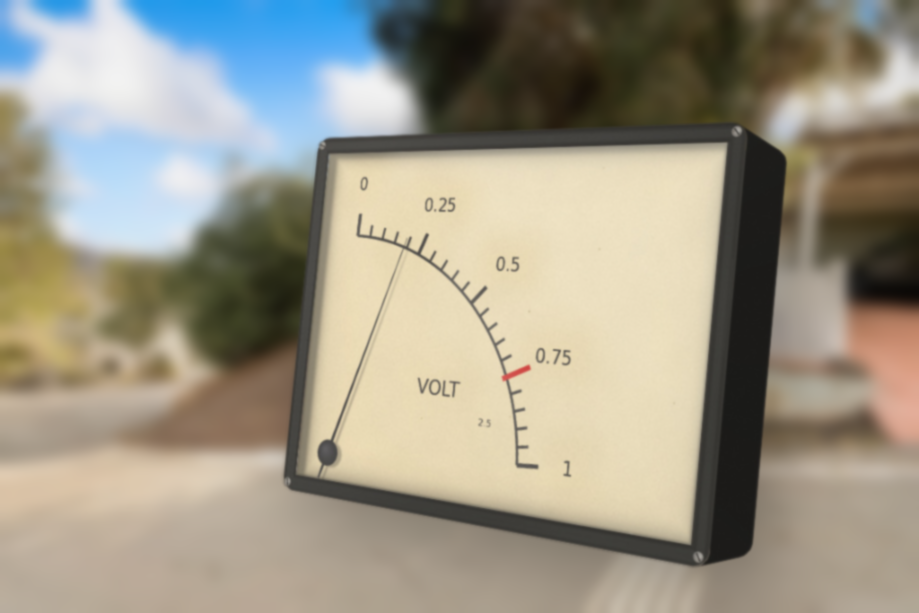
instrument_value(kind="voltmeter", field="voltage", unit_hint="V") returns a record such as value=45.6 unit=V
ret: value=0.2 unit=V
